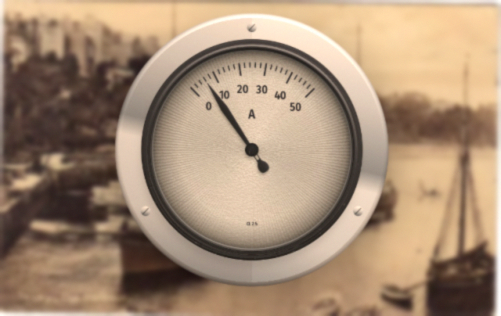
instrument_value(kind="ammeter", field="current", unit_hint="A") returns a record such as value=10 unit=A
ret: value=6 unit=A
